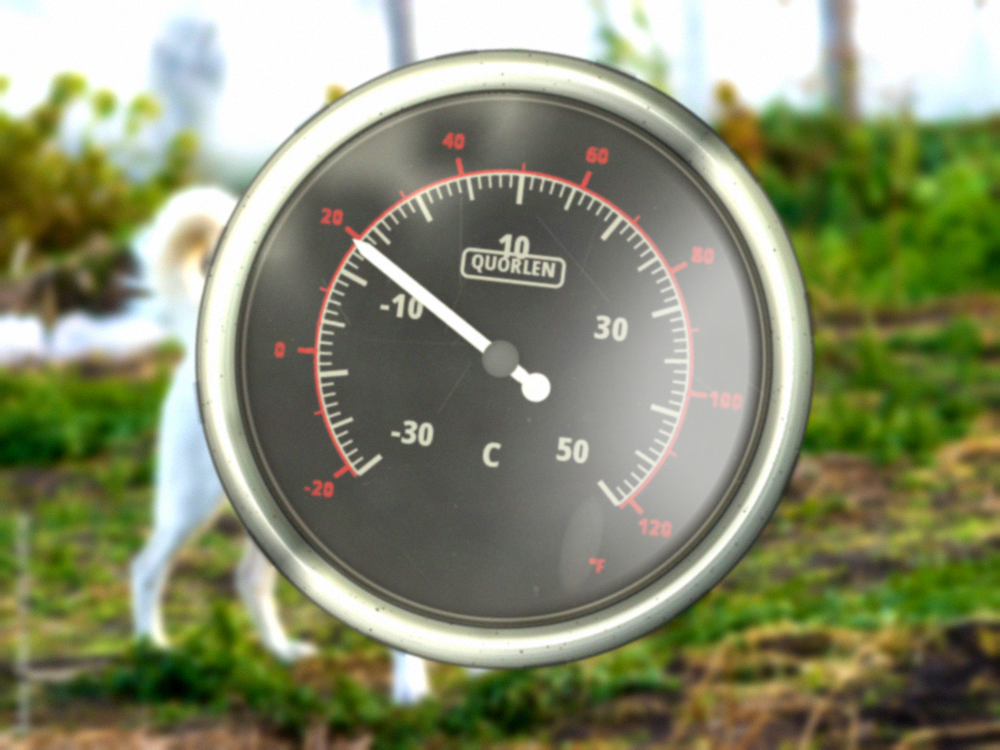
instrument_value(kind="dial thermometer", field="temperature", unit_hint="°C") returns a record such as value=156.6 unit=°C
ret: value=-7 unit=°C
